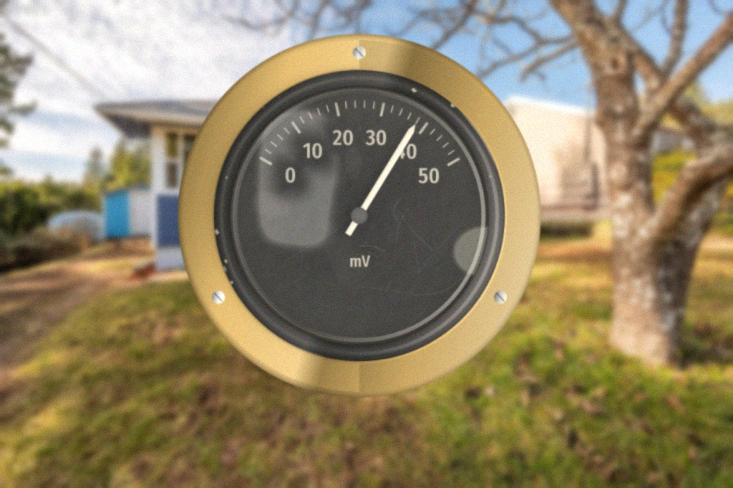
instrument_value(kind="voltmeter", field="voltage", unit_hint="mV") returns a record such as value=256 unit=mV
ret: value=38 unit=mV
